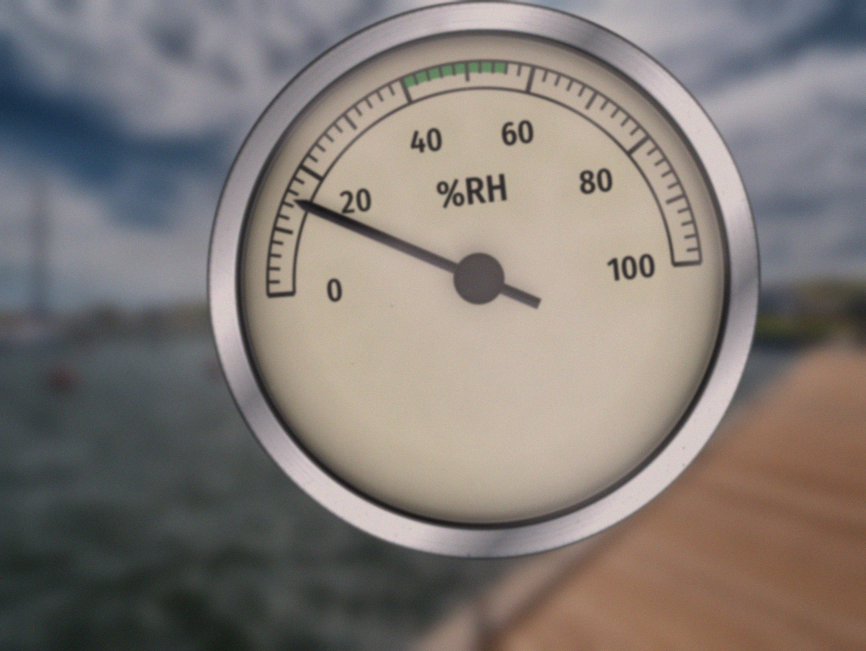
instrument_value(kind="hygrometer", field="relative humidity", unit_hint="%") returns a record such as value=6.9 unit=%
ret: value=15 unit=%
